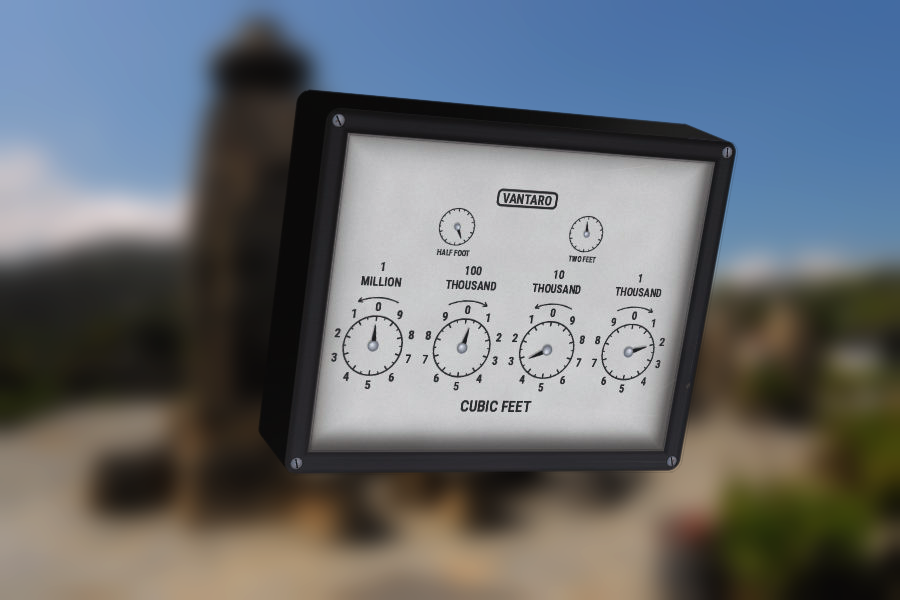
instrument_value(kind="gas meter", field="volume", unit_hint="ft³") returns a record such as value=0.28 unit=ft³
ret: value=3200 unit=ft³
